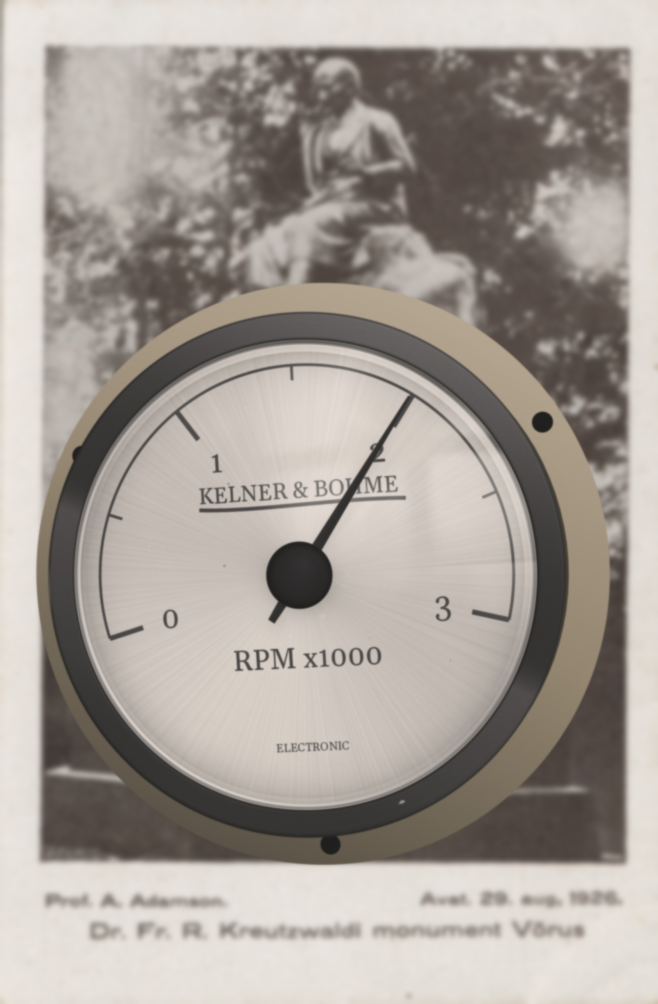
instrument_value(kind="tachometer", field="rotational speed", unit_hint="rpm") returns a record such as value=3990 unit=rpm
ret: value=2000 unit=rpm
